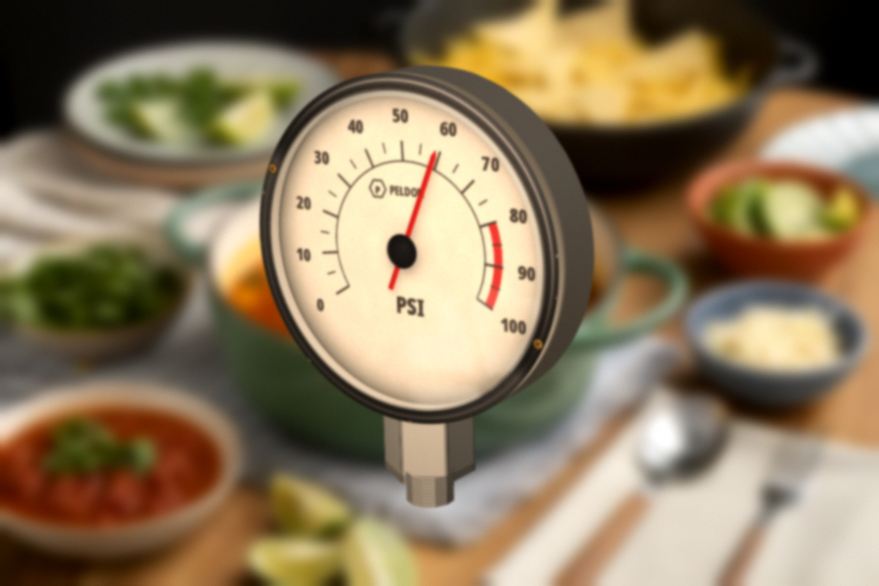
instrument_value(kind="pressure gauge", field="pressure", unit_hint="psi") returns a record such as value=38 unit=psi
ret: value=60 unit=psi
